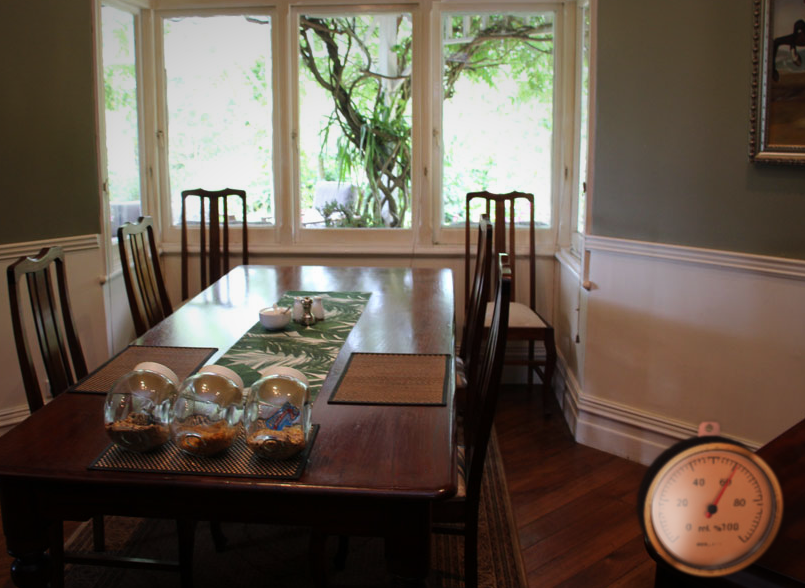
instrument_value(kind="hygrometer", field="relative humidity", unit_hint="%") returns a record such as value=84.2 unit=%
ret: value=60 unit=%
